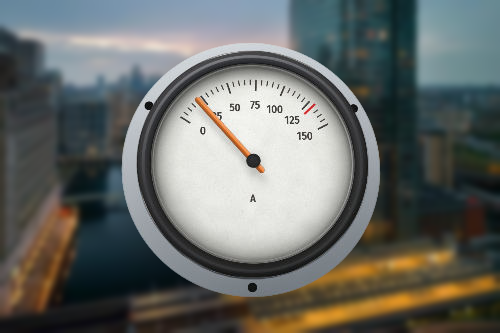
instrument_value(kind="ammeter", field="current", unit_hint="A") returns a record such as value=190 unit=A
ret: value=20 unit=A
